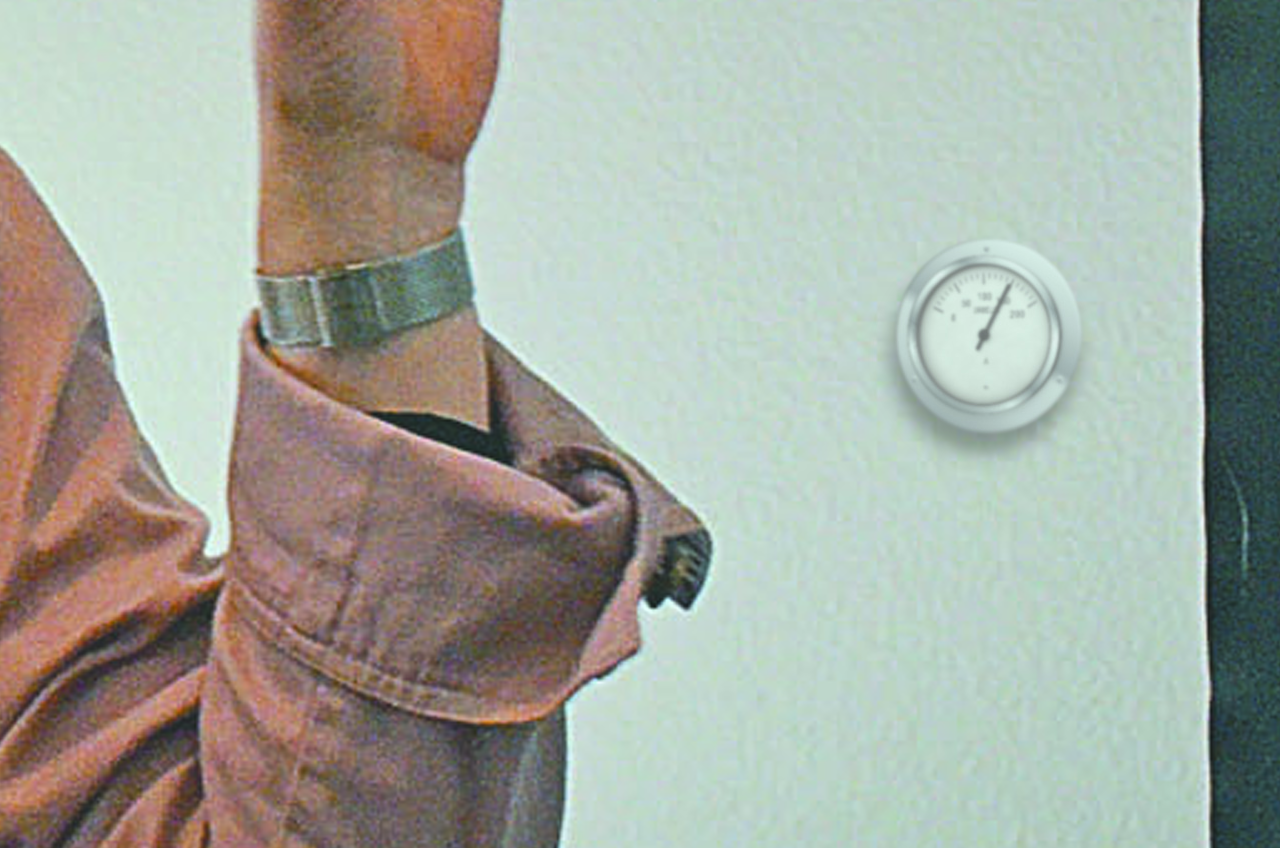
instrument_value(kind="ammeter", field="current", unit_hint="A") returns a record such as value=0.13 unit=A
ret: value=150 unit=A
